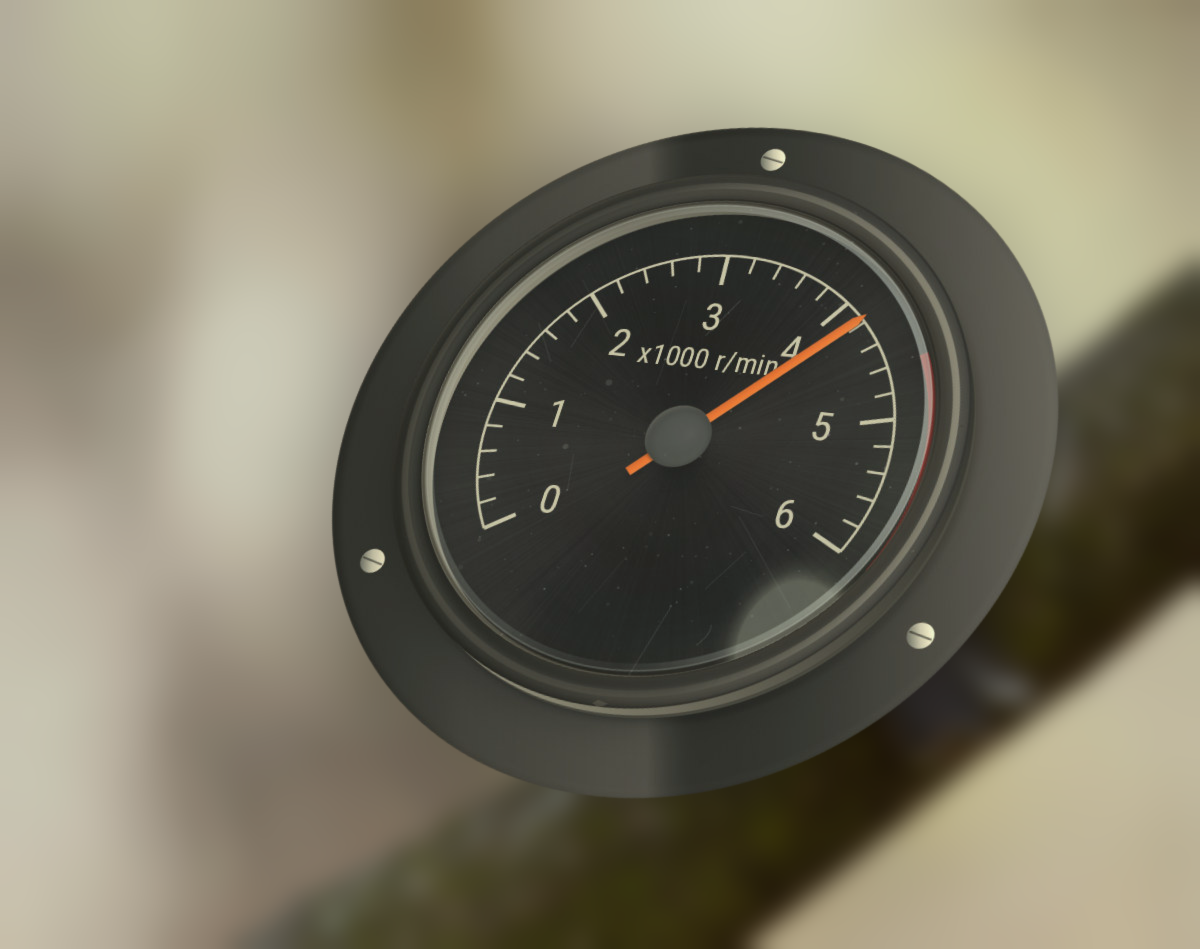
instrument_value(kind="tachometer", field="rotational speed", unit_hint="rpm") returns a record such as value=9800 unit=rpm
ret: value=4200 unit=rpm
